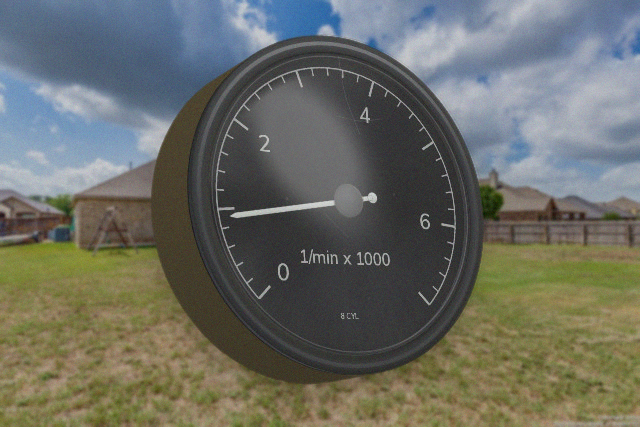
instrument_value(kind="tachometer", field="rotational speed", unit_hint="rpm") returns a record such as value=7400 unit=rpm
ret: value=900 unit=rpm
